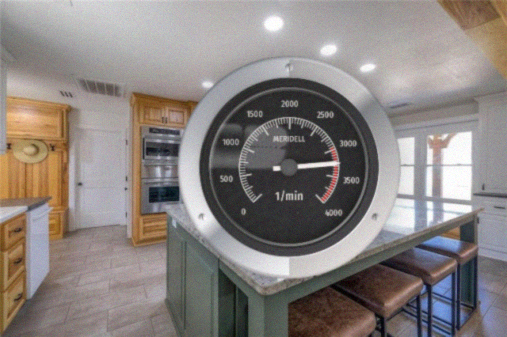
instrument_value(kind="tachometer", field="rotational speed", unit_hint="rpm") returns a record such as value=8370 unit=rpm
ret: value=3250 unit=rpm
